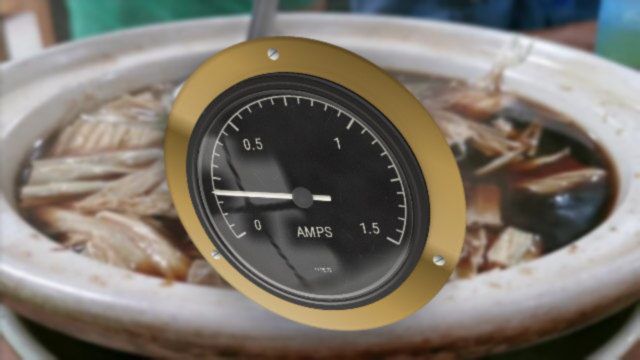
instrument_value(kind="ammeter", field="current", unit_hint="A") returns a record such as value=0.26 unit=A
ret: value=0.2 unit=A
